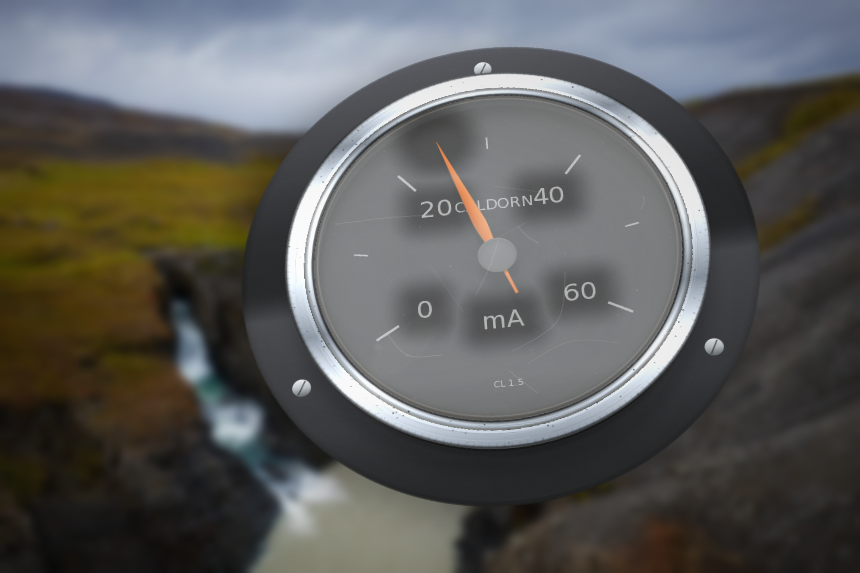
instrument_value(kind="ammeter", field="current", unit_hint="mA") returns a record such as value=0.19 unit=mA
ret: value=25 unit=mA
